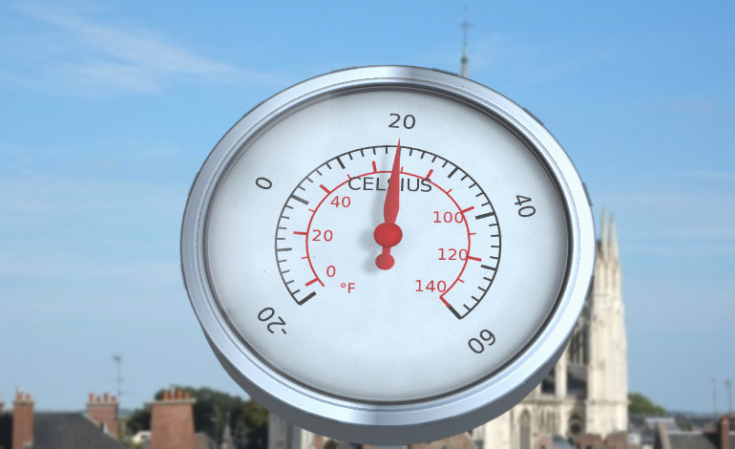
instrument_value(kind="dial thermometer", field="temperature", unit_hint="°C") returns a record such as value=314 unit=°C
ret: value=20 unit=°C
